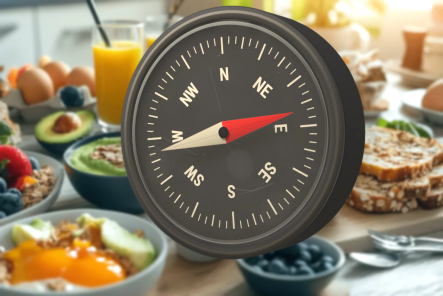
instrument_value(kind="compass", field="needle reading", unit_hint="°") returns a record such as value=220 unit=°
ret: value=80 unit=°
